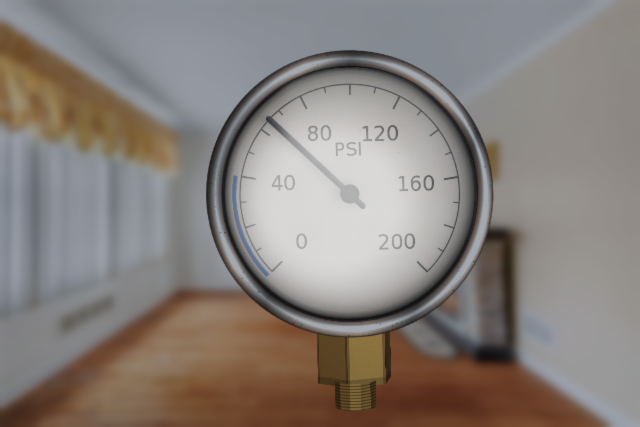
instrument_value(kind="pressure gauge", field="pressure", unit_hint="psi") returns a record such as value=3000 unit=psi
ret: value=65 unit=psi
